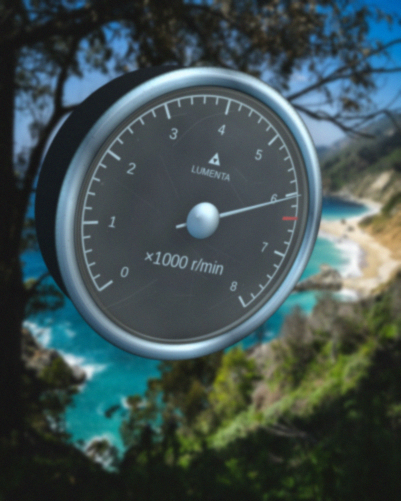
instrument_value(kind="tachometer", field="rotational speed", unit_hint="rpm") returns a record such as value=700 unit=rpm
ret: value=6000 unit=rpm
